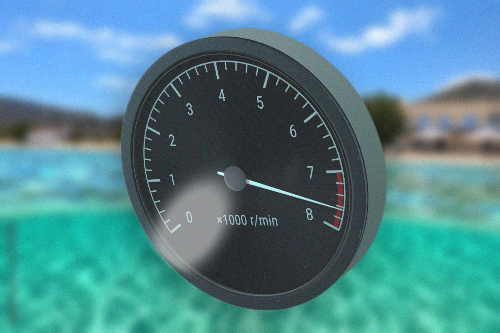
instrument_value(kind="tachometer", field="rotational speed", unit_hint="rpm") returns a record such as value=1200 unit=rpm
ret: value=7600 unit=rpm
